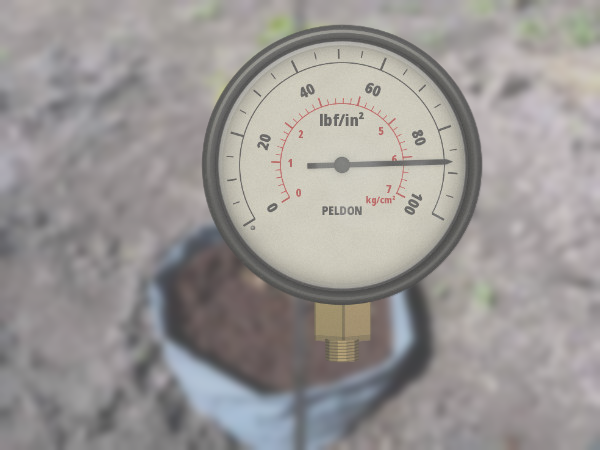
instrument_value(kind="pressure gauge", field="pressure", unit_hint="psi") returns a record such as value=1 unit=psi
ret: value=87.5 unit=psi
